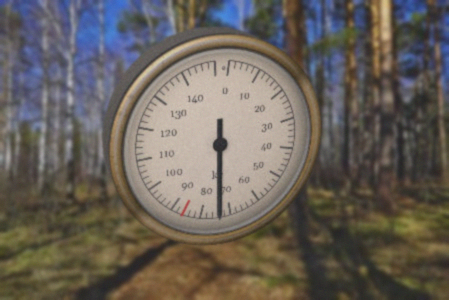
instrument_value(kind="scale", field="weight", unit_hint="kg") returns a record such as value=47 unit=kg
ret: value=74 unit=kg
